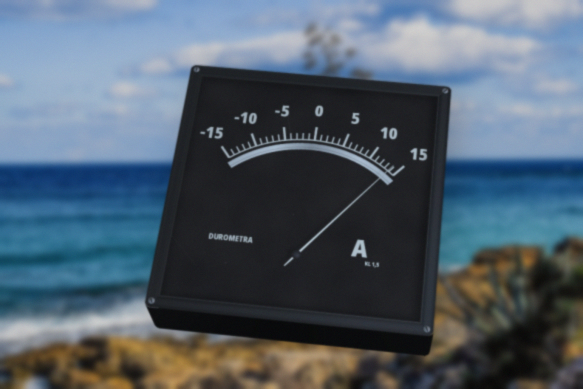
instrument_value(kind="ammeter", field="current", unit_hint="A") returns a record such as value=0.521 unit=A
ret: value=14 unit=A
